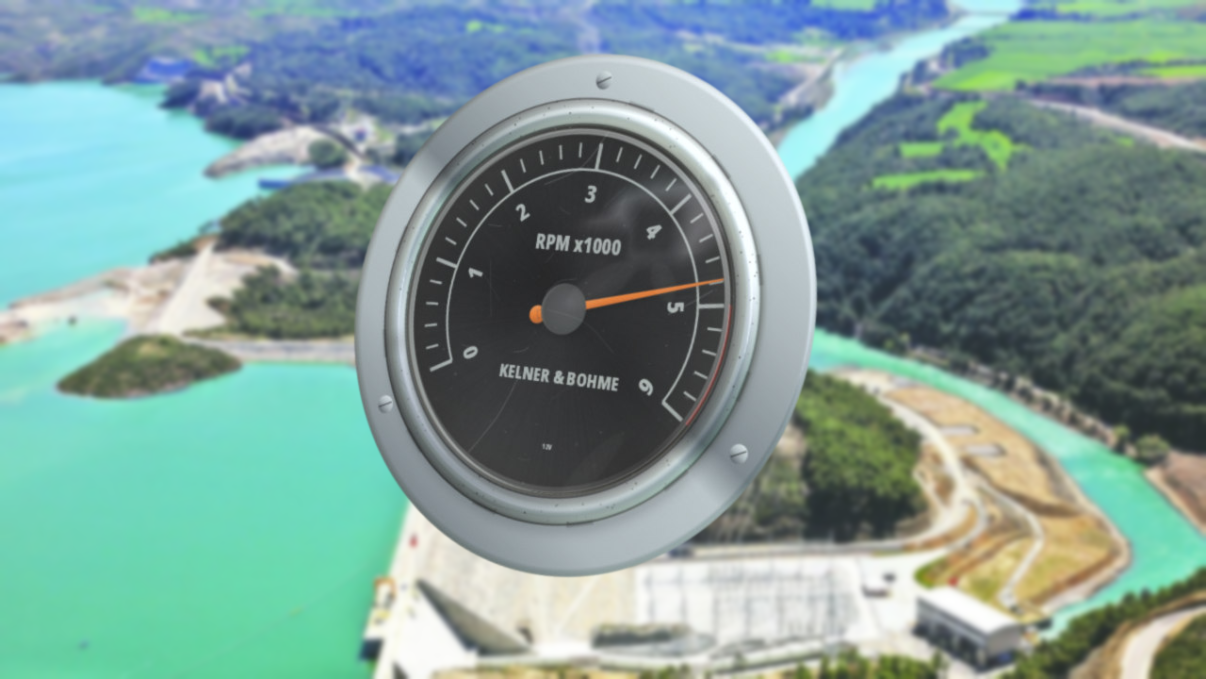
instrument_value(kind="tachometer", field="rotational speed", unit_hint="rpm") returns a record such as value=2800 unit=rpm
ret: value=4800 unit=rpm
